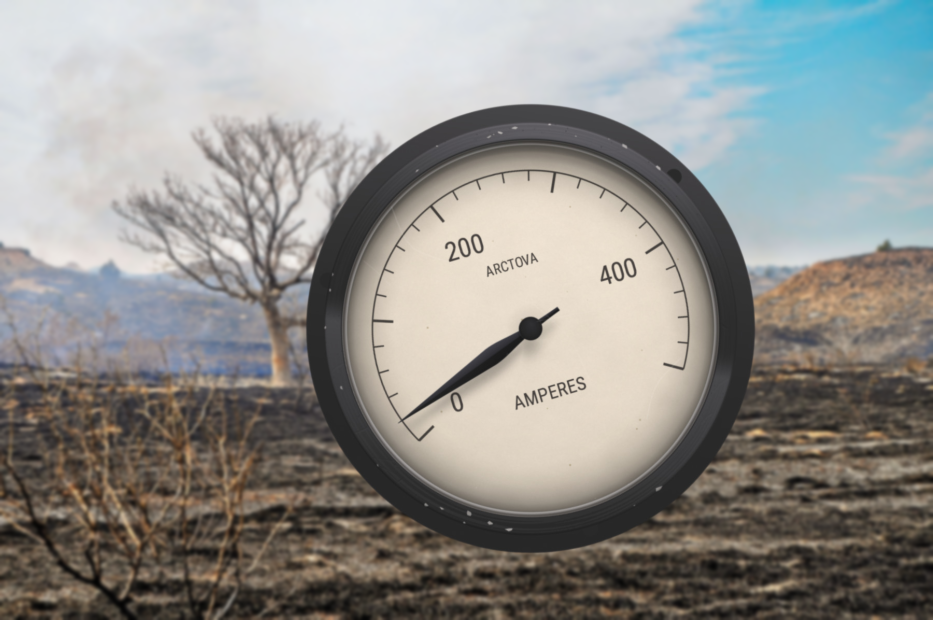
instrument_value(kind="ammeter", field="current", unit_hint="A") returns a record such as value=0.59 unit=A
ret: value=20 unit=A
